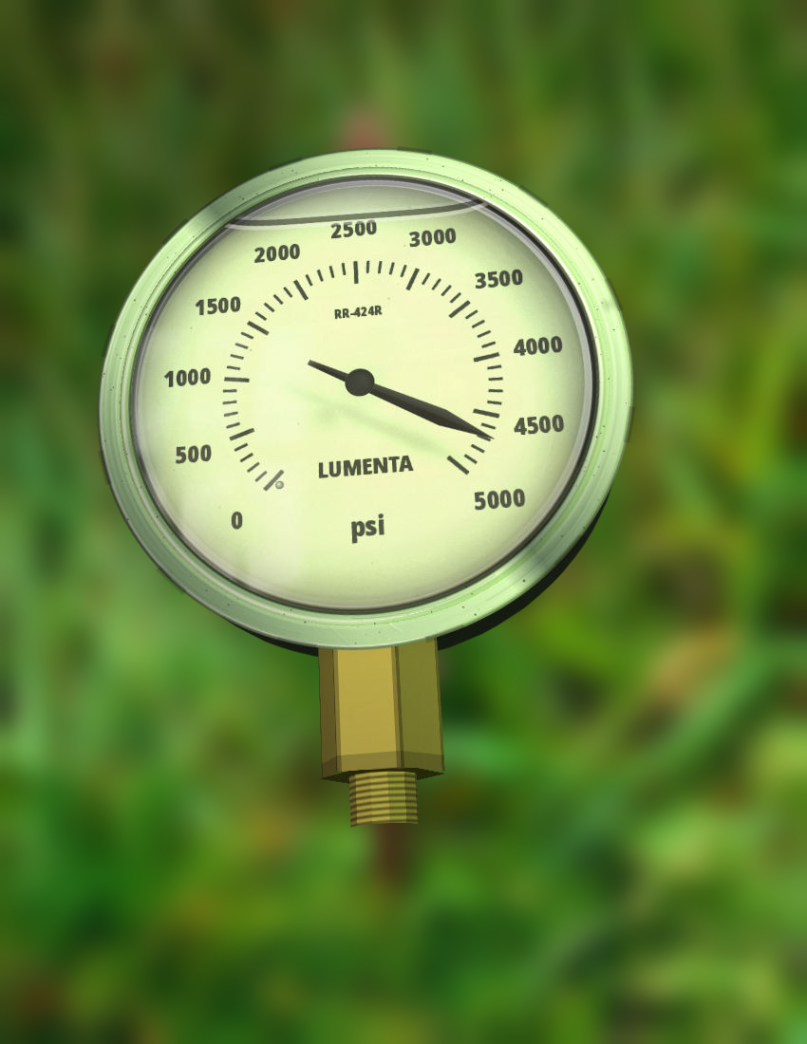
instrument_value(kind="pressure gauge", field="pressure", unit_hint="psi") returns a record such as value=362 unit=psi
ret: value=4700 unit=psi
